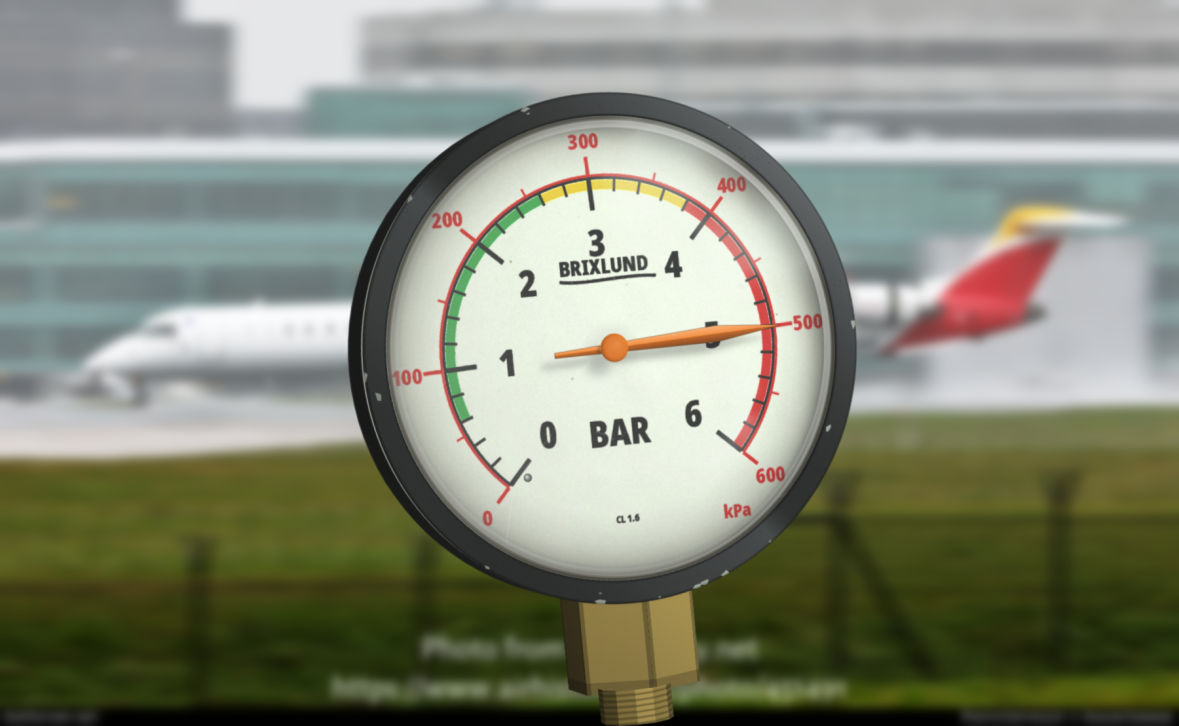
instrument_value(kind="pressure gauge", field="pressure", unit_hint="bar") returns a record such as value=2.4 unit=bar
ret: value=5 unit=bar
